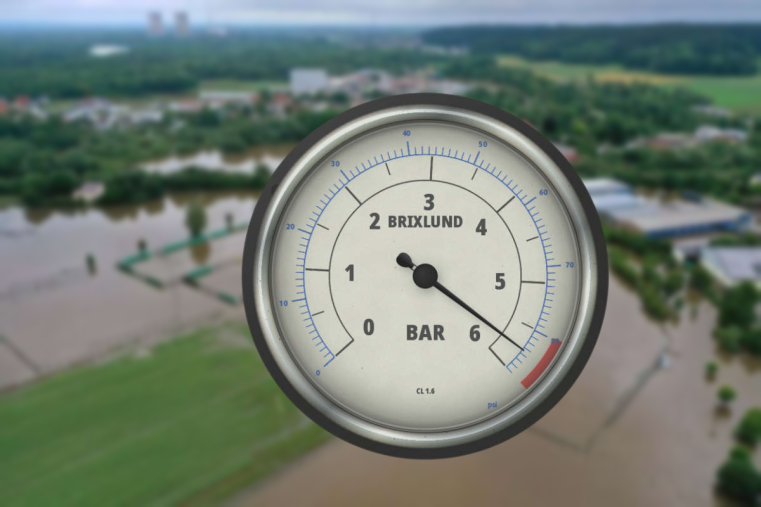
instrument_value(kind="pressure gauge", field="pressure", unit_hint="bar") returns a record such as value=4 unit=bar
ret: value=5.75 unit=bar
